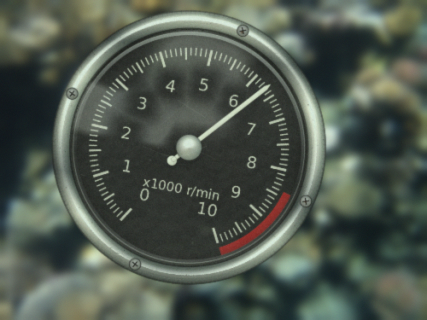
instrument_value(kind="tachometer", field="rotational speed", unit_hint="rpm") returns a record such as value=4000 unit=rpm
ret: value=6300 unit=rpm
